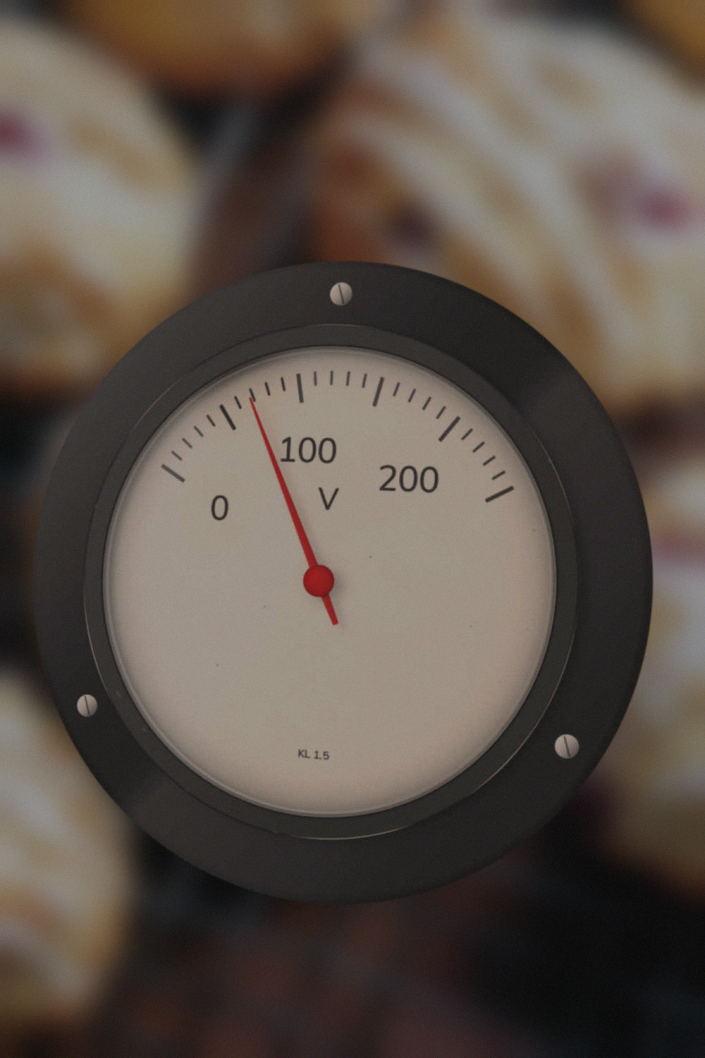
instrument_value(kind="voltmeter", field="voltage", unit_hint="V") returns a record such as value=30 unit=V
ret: value=70 unit=V
